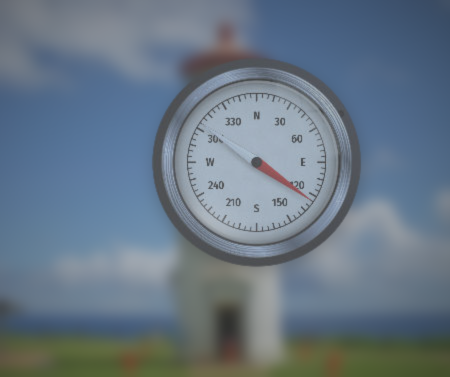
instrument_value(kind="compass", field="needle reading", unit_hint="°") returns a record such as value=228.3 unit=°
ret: value=125 unit=°
